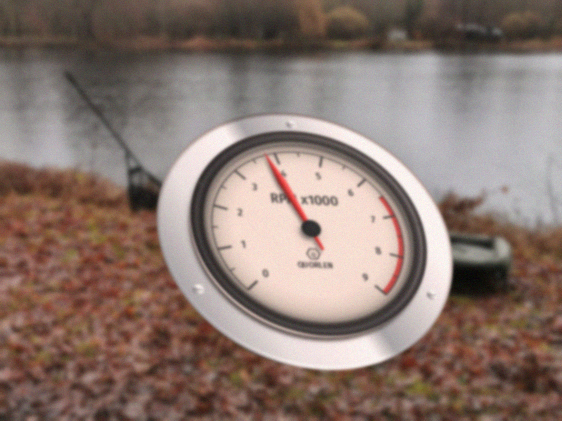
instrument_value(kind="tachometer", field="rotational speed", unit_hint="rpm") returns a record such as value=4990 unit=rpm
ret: value=3750 unit=rpm
